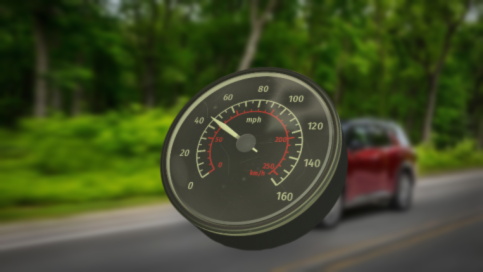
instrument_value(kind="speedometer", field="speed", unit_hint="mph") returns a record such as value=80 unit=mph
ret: value=45 unit=mph
